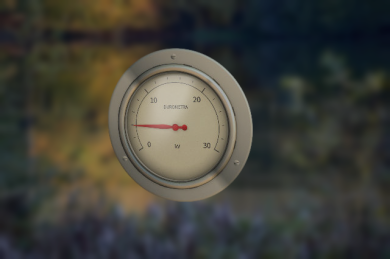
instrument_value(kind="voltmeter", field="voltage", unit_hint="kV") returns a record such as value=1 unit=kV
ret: value=4 unit=kV
